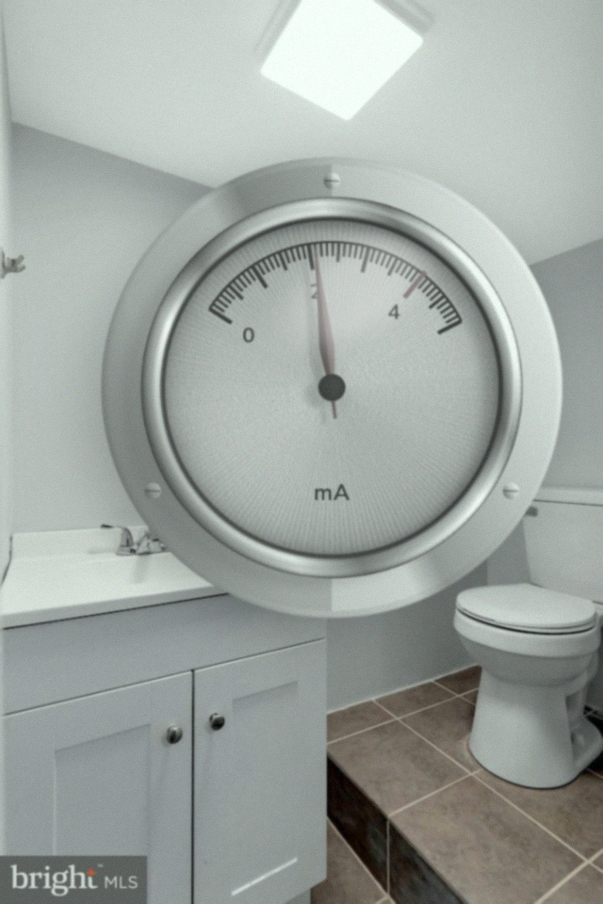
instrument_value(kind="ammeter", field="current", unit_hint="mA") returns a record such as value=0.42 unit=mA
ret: value=2.1 unit=mA
